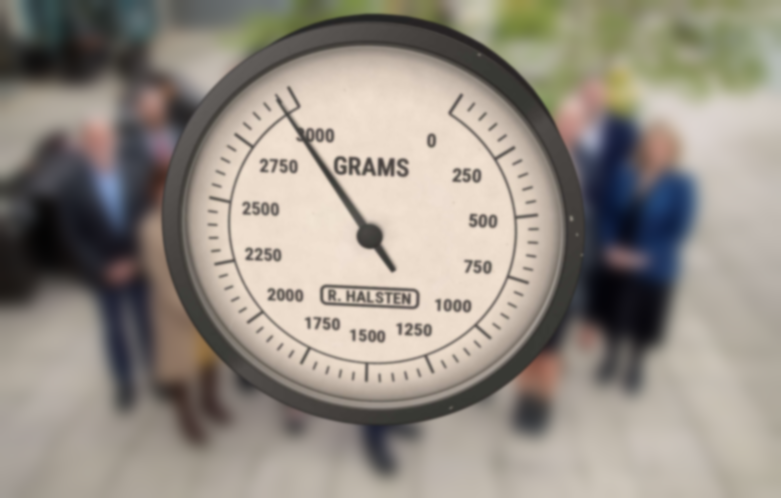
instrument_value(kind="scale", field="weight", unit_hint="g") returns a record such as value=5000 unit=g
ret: value=2950 unit=g
